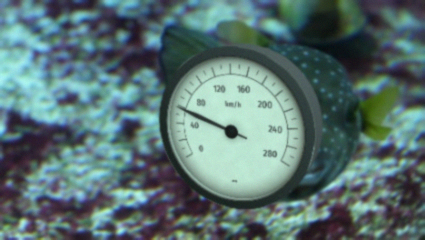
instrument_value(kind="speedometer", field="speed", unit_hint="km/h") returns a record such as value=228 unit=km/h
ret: value=60 unit=km/h
